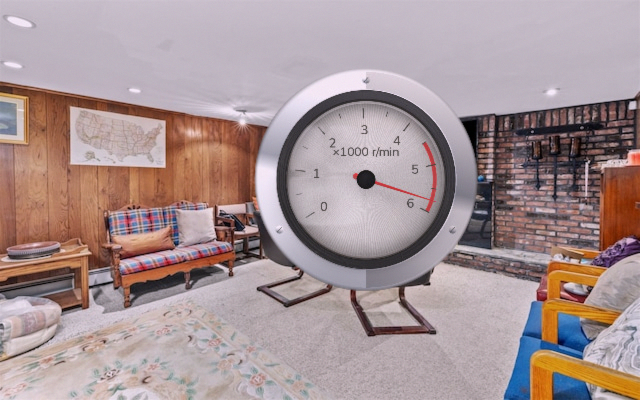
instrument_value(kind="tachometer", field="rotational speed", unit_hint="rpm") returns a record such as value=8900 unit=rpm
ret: value=5750 unit=rpm
